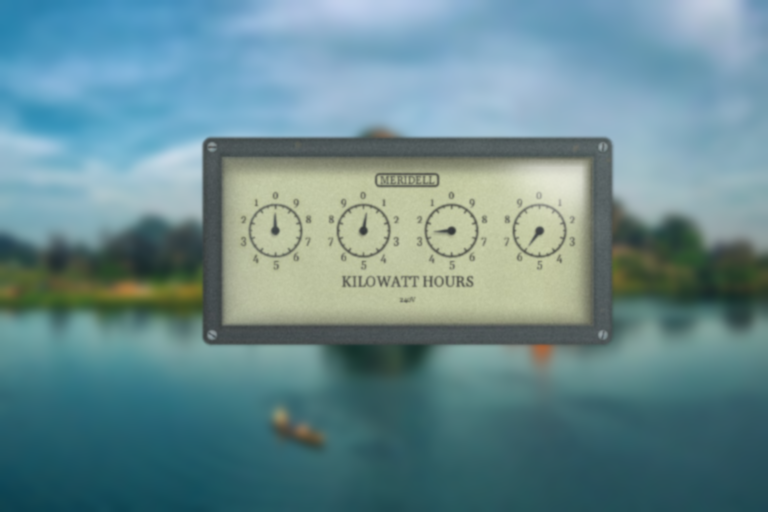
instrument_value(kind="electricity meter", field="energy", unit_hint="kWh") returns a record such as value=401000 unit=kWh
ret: value=26 unit=kWh
